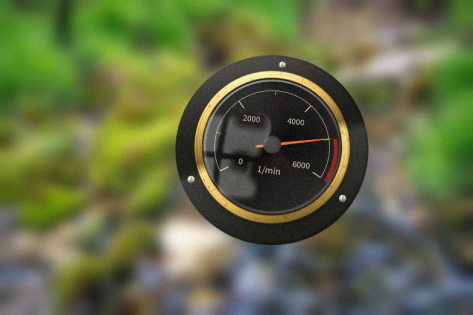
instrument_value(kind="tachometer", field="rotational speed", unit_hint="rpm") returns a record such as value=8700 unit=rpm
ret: value=5000 unit=rpm
